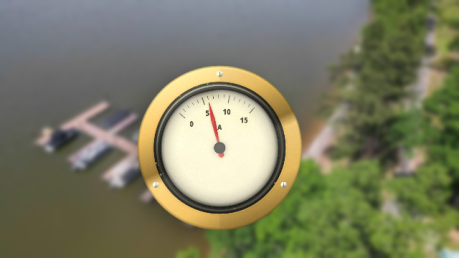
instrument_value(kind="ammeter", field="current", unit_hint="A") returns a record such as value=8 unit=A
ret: value=6 unit=A
